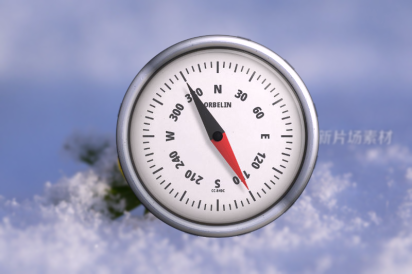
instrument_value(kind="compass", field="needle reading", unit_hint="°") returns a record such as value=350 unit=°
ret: value=150 unit=°
